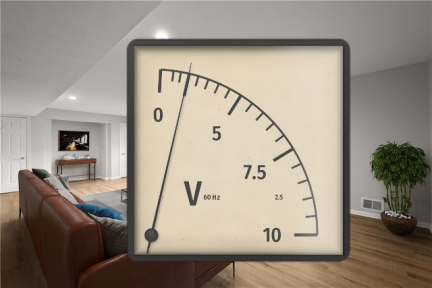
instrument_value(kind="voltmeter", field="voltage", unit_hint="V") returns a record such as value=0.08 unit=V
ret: value=2.5 unit=V
